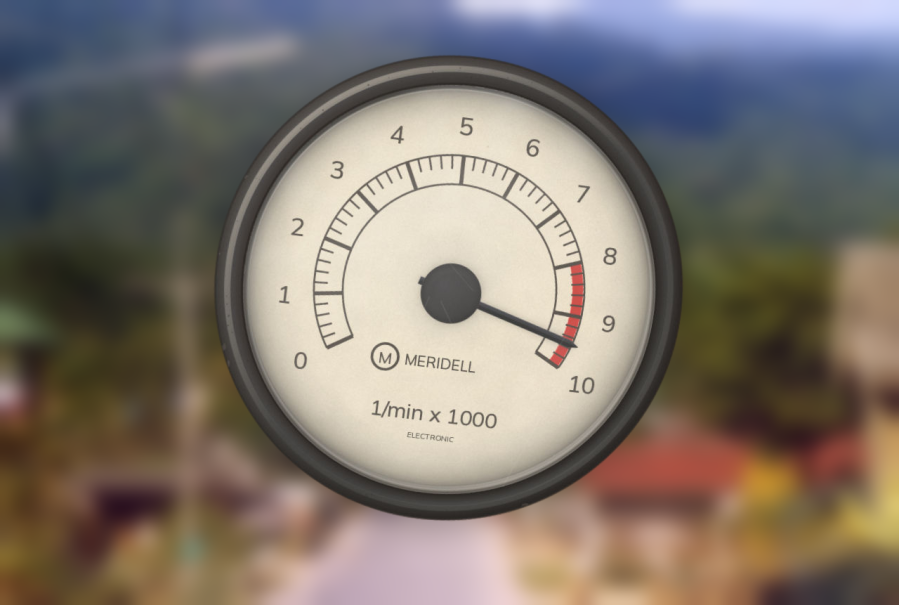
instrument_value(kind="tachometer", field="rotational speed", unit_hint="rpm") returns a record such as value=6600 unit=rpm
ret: value=9500 unit=rpm
